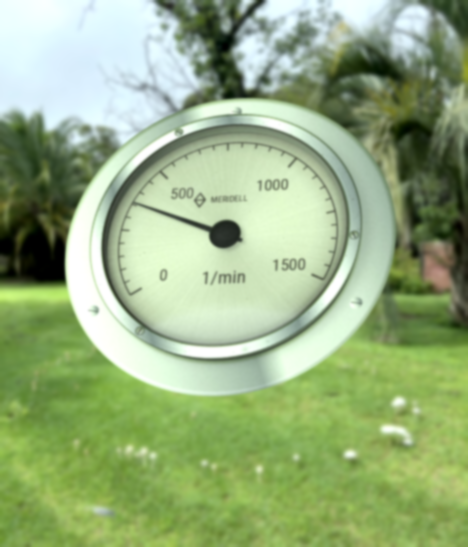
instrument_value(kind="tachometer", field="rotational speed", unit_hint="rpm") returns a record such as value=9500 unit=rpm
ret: value=350 unit=rpm
